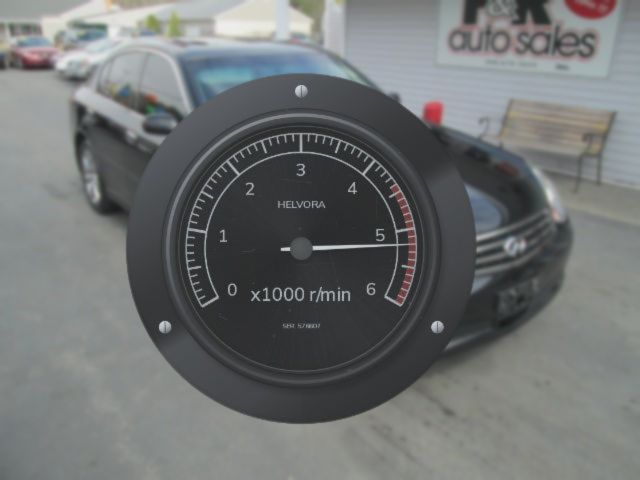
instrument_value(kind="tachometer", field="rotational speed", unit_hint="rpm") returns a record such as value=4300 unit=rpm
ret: value=5200 unit=rpm
